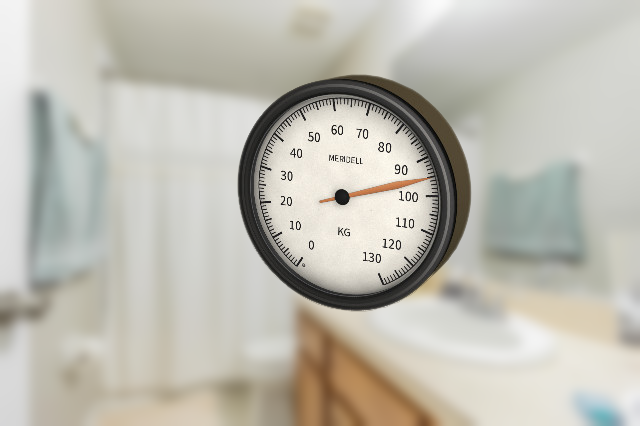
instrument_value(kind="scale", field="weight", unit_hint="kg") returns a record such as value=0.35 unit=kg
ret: value=95 unit=kg
